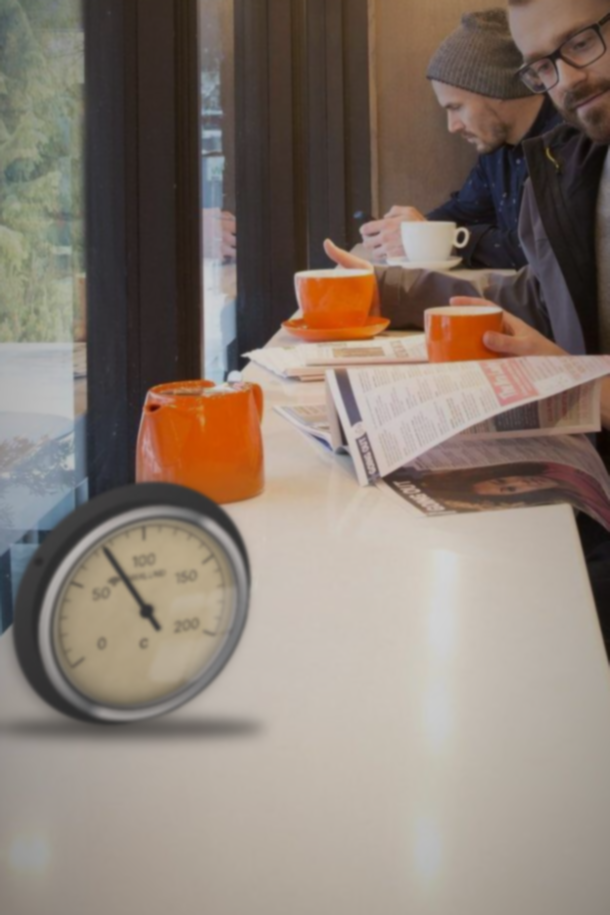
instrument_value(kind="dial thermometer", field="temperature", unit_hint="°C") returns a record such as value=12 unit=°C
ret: value=75 unit=°C
